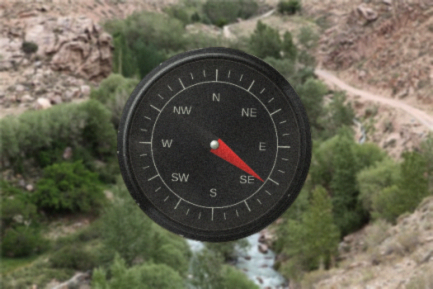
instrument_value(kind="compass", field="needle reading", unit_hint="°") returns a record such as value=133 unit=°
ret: value=125 unit=°
